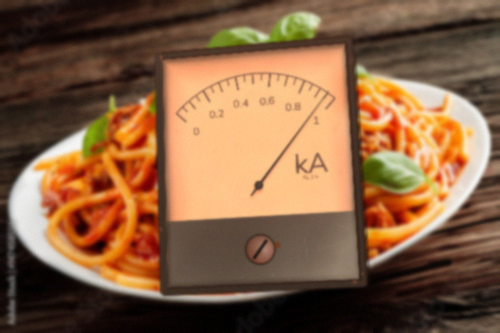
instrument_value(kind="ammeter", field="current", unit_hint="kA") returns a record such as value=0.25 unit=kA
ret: value=0.95 unit=kA
